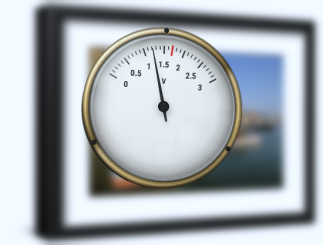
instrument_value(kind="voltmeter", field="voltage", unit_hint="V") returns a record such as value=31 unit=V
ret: value=1.2 unit=V
